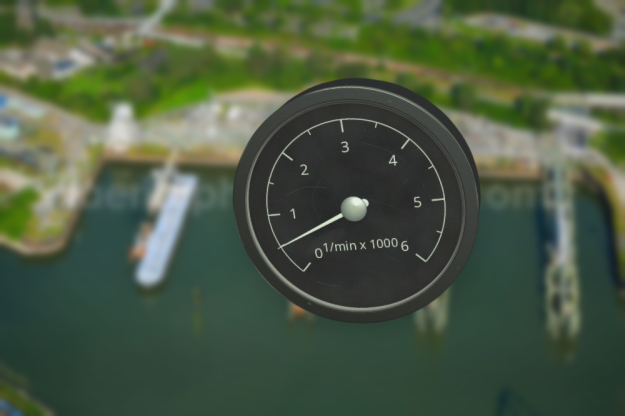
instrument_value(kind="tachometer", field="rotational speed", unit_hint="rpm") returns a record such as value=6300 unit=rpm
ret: value=500 unit=rpm
